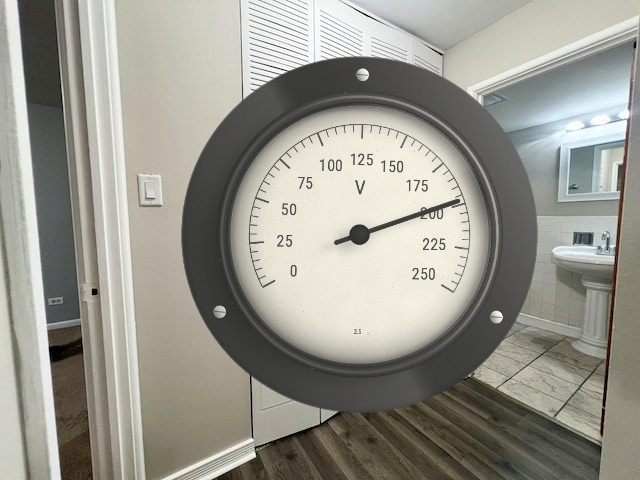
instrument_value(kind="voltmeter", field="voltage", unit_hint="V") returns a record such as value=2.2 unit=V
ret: value=197.5 unit=V
